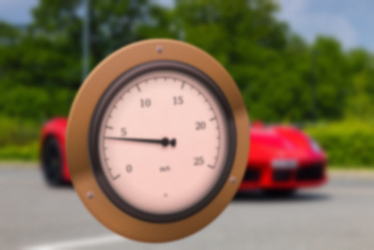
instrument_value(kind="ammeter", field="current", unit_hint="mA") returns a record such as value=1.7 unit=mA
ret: value=4 unit=mA
